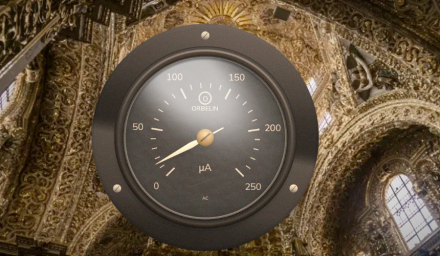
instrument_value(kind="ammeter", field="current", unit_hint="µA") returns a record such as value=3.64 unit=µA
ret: value=15 unit=µA
